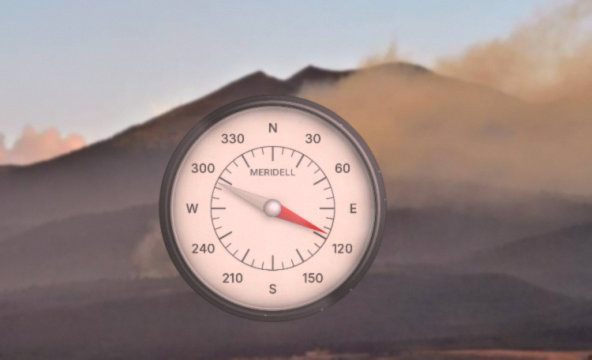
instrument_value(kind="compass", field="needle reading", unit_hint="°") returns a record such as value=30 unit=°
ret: value=115 unit=°
